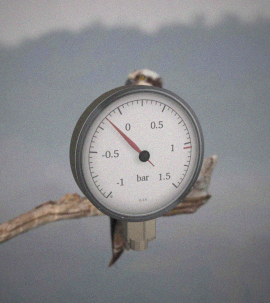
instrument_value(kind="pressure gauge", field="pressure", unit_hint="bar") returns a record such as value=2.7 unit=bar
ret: value=-0.15 unit=bar
